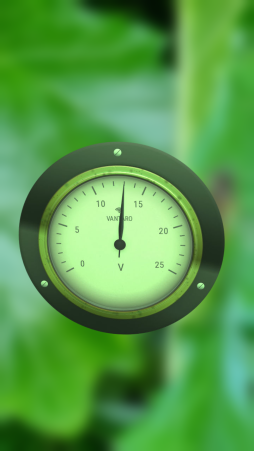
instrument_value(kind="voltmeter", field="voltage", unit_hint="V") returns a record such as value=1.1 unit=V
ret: value=13 unit=V
